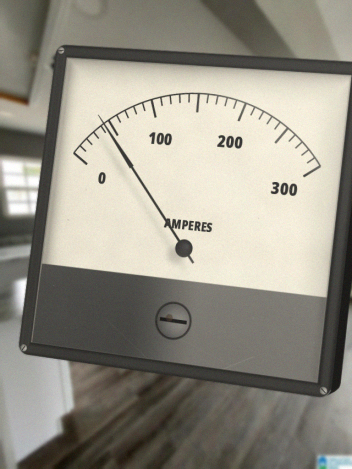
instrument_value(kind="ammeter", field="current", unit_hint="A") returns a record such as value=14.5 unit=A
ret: value=45 unit=A
